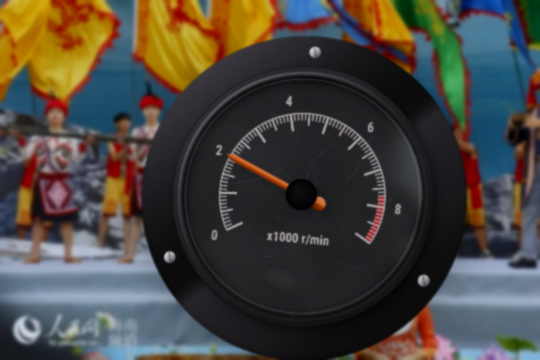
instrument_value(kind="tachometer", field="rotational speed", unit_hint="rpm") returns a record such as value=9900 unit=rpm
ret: value=2000 unit=rpm
